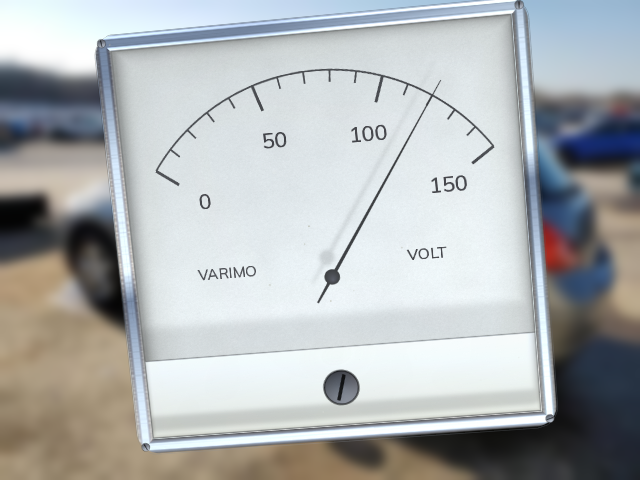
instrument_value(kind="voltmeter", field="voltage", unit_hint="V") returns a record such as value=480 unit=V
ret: value=120 unit=V
